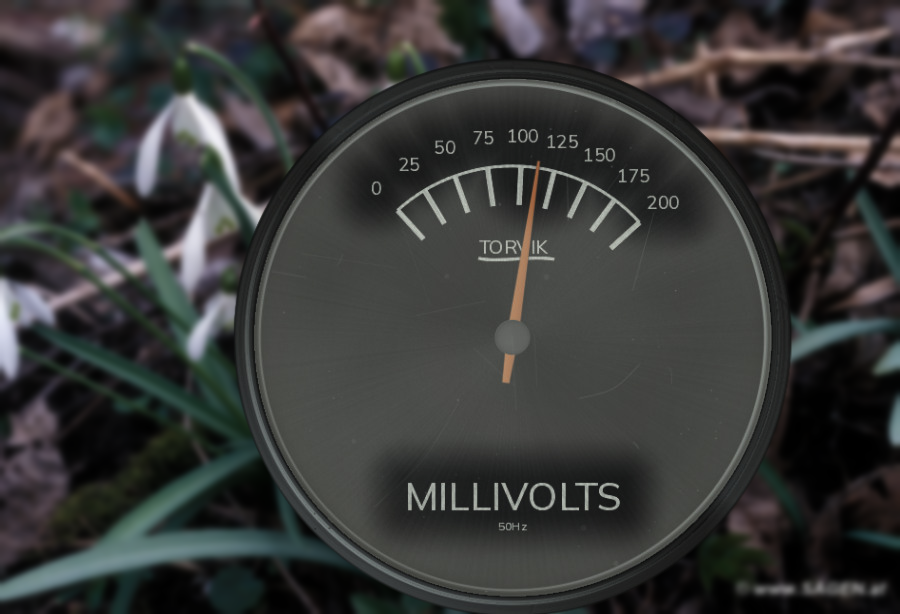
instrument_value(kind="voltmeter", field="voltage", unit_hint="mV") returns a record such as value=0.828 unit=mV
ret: value=112.5 unit=mV
